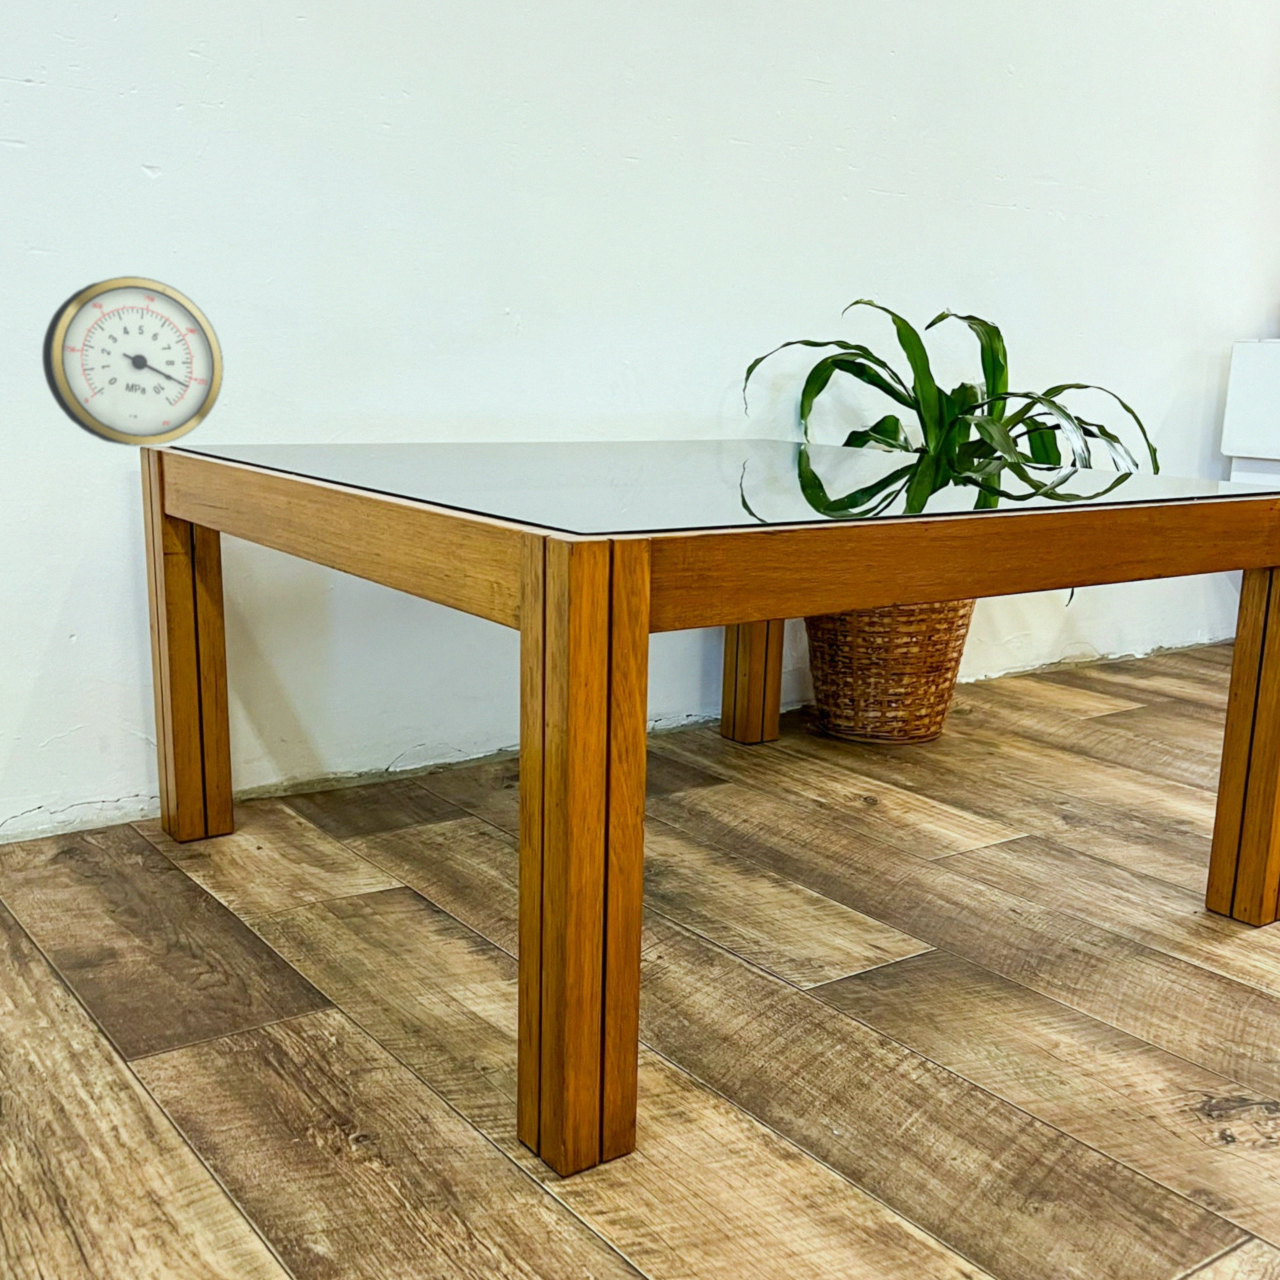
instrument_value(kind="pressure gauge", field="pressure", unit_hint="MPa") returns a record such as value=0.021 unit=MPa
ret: value=9 unit=MPa
